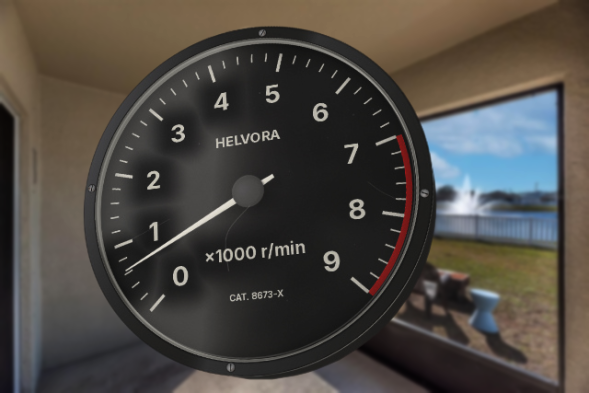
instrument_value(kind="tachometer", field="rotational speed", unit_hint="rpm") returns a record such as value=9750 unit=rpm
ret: value=600 unit=rpm
